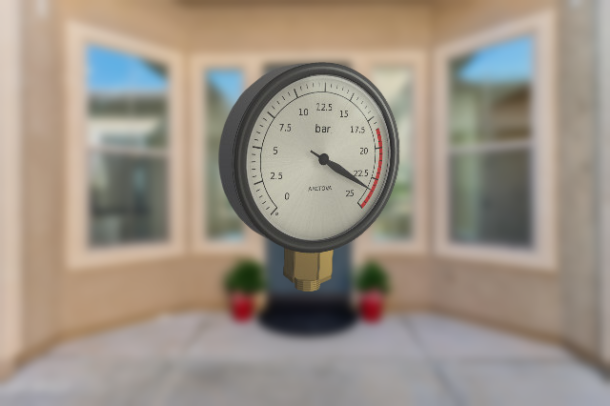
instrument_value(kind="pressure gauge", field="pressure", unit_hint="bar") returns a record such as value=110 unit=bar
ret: value=23.5 unit=bar
